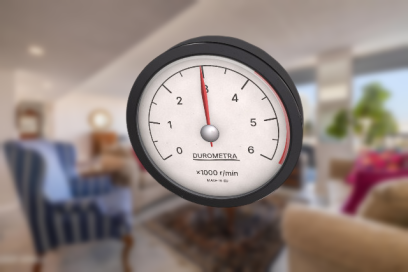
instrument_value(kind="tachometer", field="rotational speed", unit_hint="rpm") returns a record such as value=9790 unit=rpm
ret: value=3000 unit=rpm
